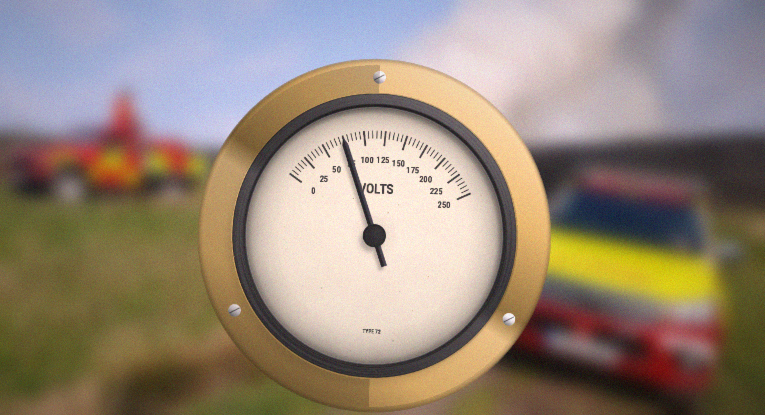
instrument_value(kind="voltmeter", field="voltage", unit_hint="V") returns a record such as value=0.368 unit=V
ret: value=75 unit=V
